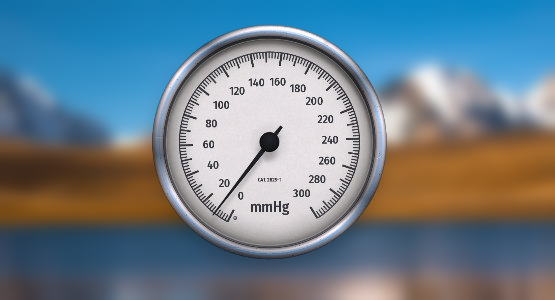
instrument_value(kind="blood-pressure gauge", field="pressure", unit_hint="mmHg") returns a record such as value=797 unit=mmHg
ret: value=10 unit=mmHg
